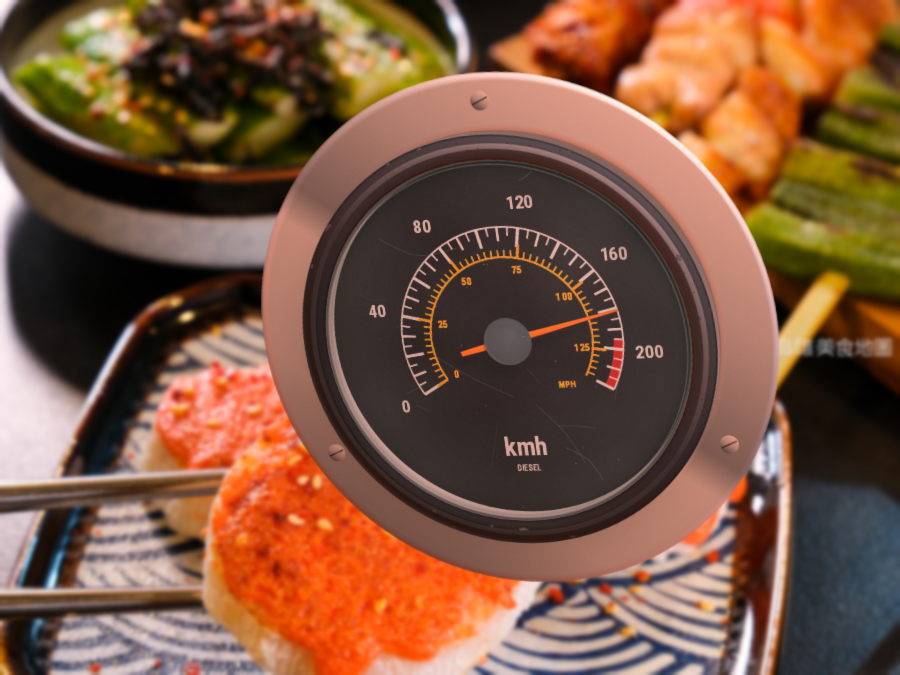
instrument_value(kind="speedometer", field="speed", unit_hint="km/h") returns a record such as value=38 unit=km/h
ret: value=180 unit=km/h
